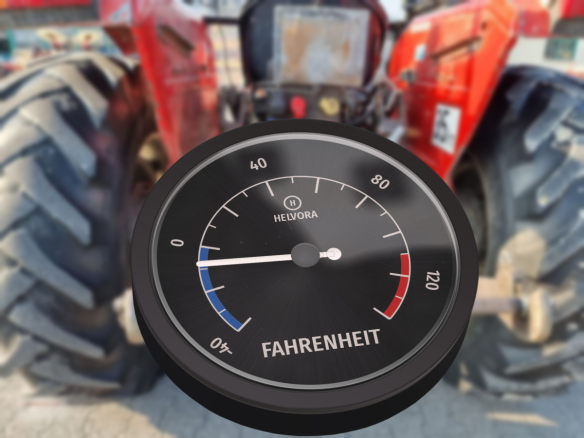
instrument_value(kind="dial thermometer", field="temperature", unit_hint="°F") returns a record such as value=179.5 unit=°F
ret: value=-10 unit=°F
